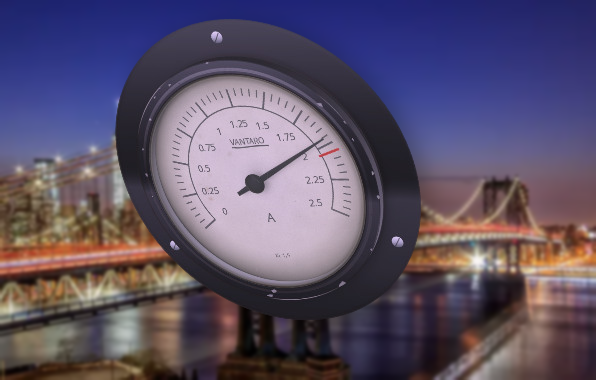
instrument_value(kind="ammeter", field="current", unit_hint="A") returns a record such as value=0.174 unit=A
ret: value=1.95 unit=A
